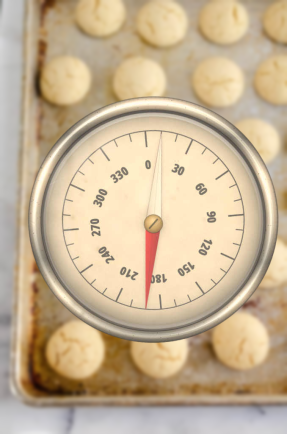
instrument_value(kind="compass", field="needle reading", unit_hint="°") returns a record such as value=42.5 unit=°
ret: value=190 unit=°
